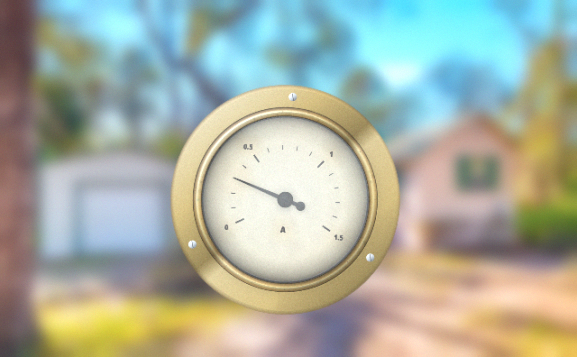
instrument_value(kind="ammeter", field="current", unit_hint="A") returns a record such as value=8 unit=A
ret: value=0.3 unit=A
